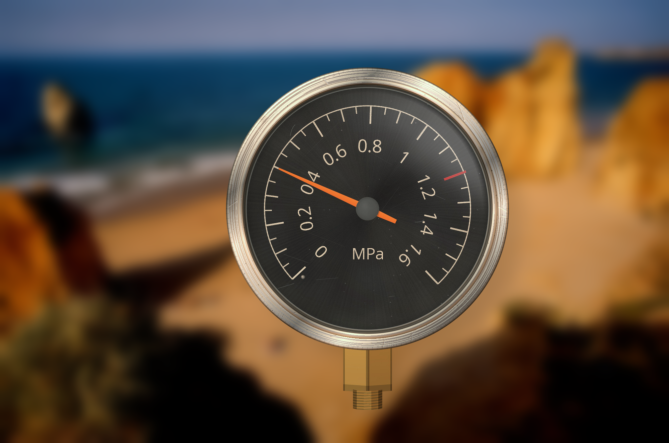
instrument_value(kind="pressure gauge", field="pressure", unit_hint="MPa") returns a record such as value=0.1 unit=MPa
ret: value=0.4 unit=MPa
